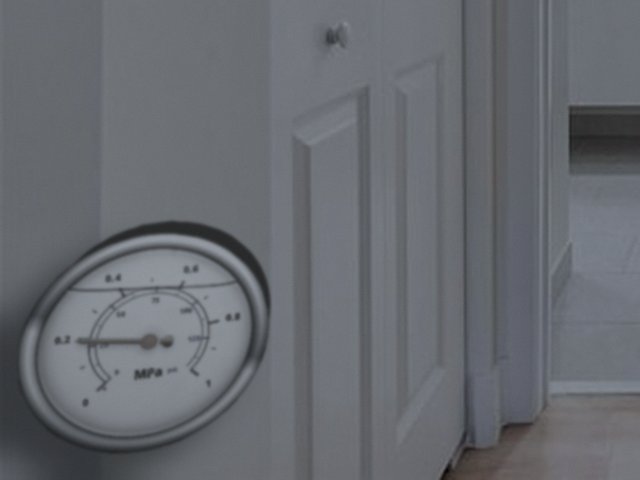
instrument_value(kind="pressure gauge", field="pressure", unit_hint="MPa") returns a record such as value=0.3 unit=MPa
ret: value=0.2 unit=MPa
